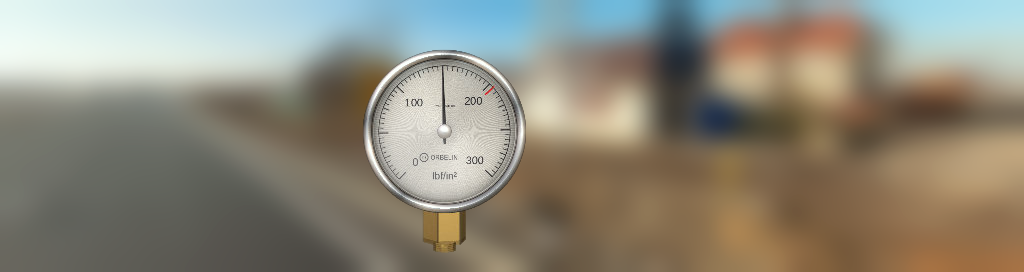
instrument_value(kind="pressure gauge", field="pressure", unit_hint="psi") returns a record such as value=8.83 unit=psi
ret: value=150 unit=psi
